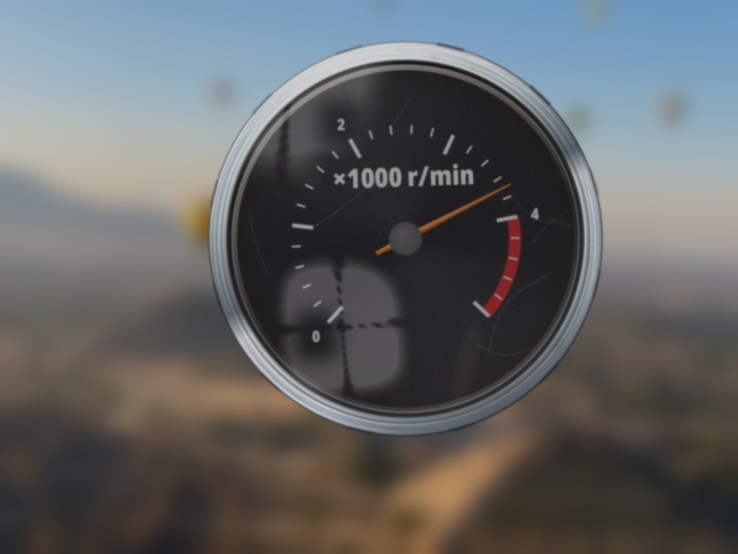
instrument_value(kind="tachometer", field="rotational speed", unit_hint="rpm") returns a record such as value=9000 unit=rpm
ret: value=3700 unit=rpm
